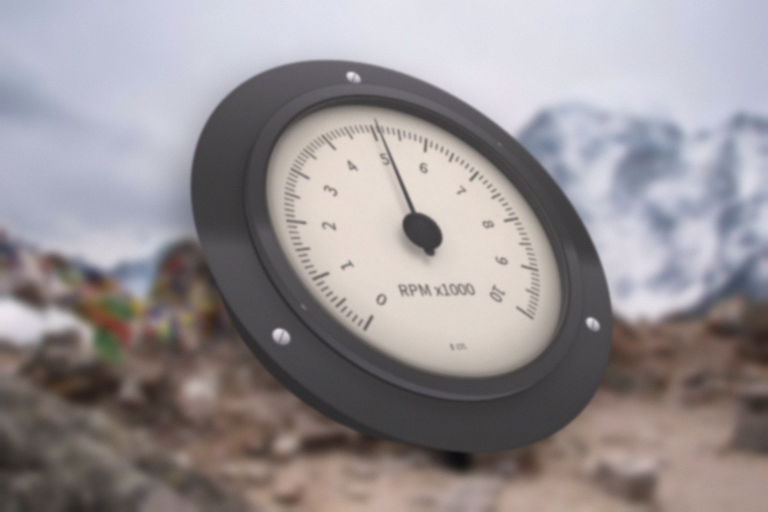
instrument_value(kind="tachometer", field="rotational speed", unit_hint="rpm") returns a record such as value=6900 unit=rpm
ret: value=5000 unit=rpm
